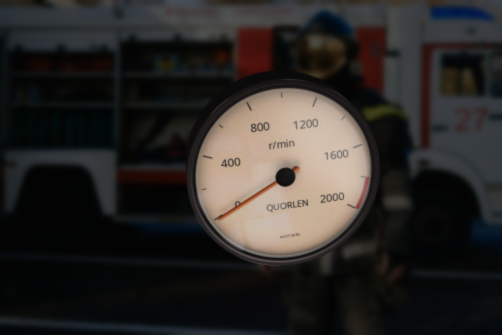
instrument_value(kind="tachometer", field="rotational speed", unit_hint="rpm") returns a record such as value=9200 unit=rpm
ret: value=0 unit=rpm
